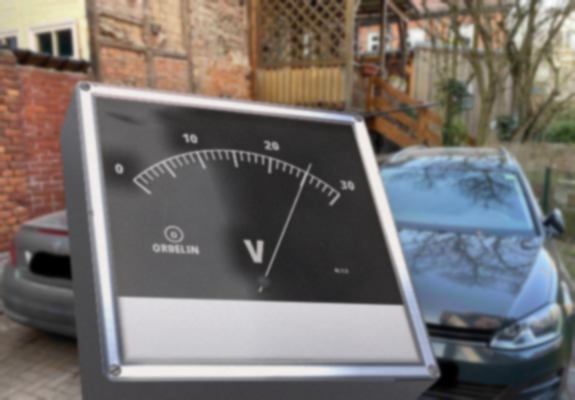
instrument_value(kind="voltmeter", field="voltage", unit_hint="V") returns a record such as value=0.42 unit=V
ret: value=25 unit=V
